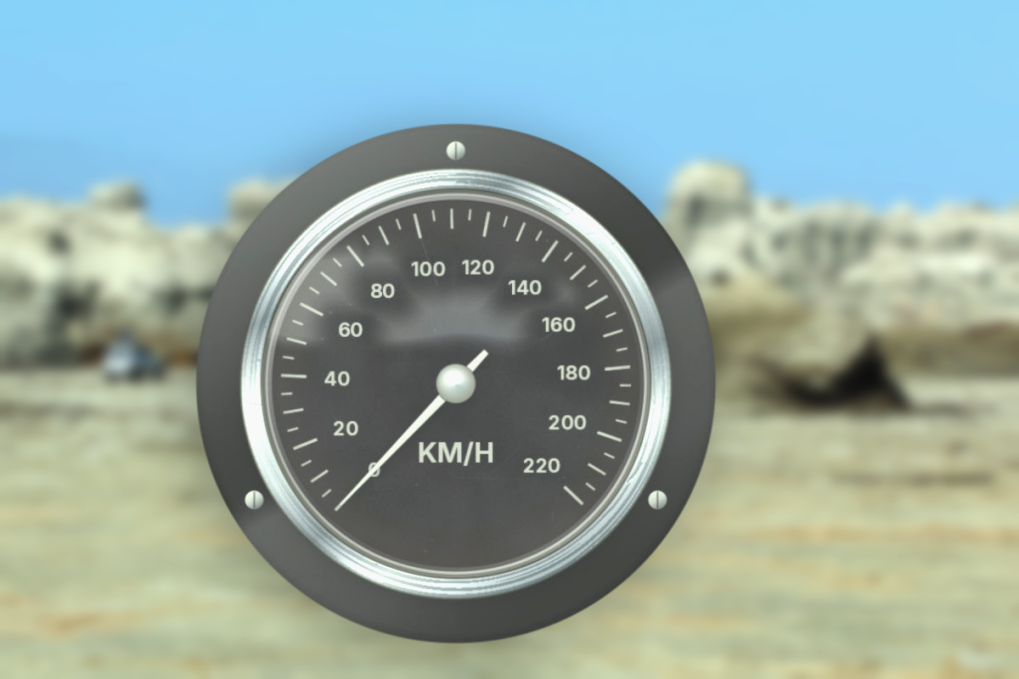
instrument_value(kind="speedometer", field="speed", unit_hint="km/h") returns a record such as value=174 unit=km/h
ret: value=0 unit=km/h
